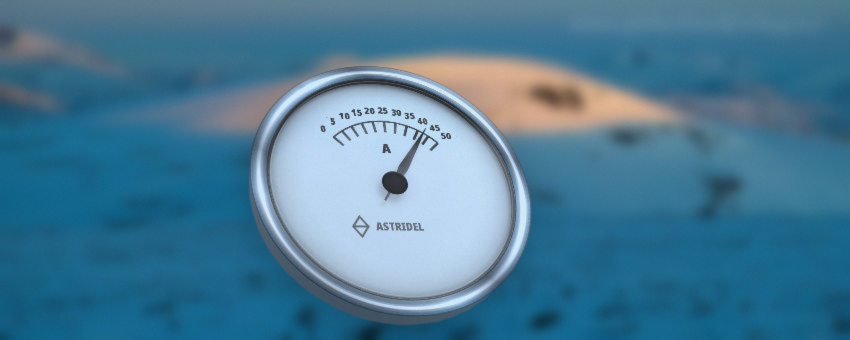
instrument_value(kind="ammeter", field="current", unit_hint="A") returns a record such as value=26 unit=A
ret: value=42.5 unit=A
